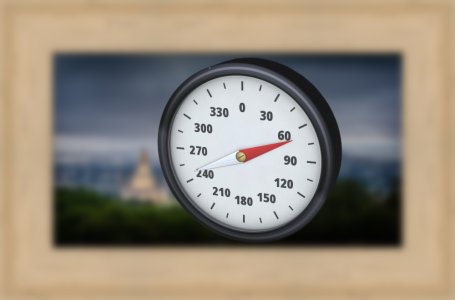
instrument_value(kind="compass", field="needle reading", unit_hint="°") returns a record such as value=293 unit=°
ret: value=67.5 unit=°
